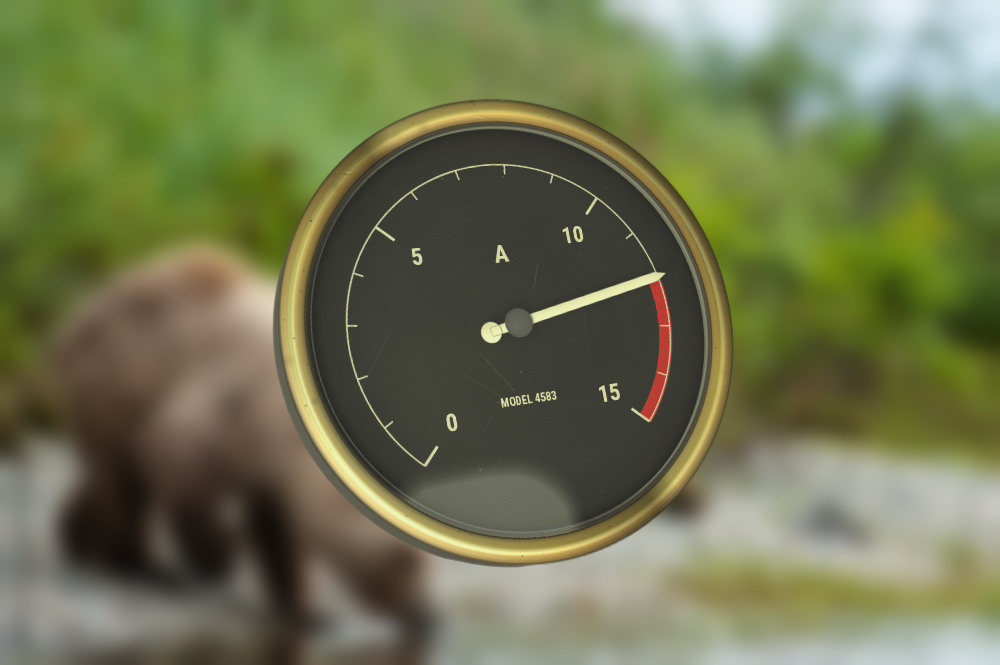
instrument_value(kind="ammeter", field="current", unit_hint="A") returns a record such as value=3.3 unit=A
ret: value=12 unit=A
